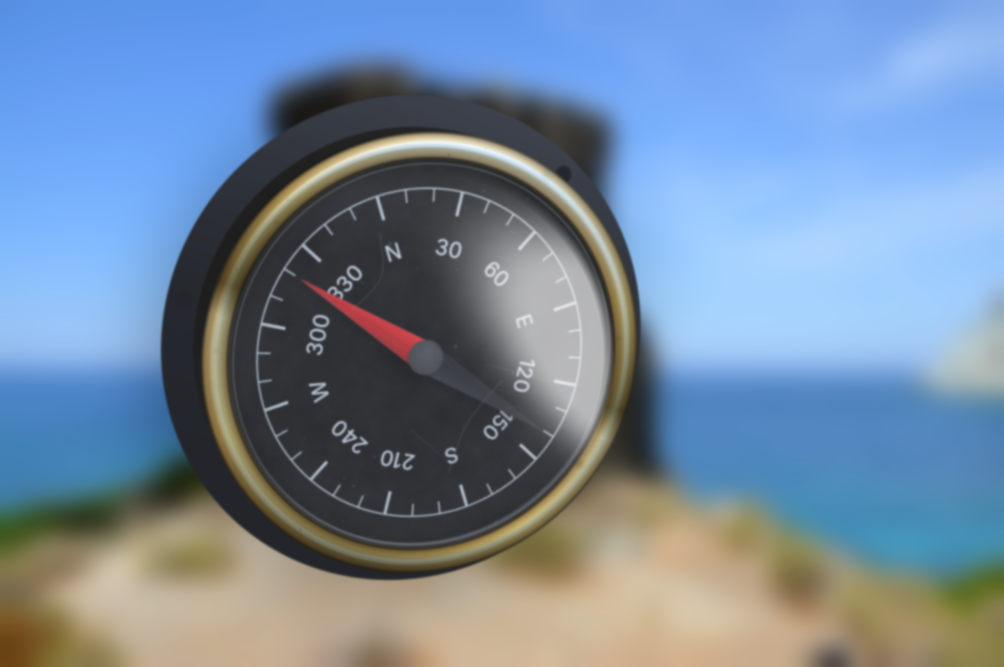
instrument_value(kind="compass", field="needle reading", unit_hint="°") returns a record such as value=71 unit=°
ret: value=320 unit=°
